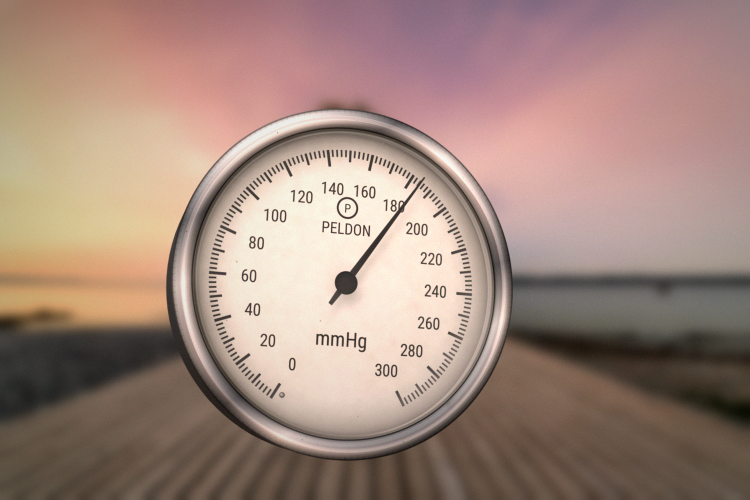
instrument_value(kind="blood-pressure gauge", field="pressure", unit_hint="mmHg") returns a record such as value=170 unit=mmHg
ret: value=184 unit=mmHg
